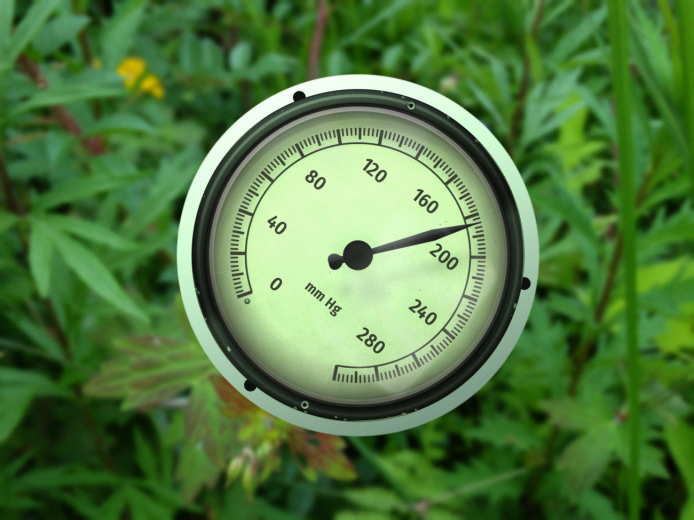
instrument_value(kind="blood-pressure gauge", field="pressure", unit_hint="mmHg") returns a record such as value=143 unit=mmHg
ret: value=184 unit=mmHg
